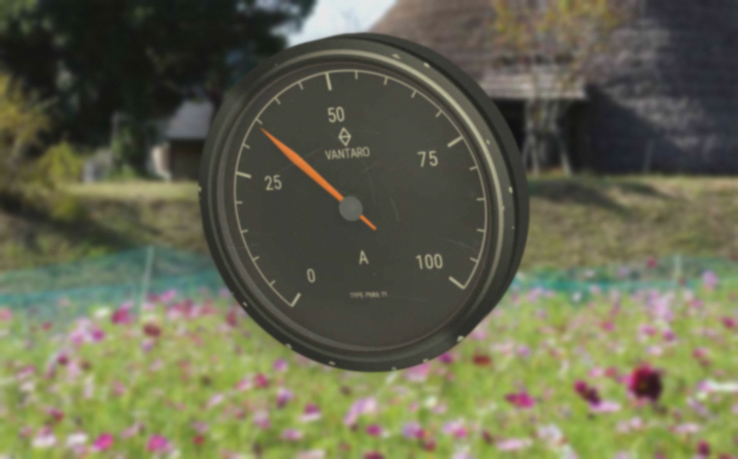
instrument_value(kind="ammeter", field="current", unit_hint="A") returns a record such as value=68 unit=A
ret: value=35 unit=A
